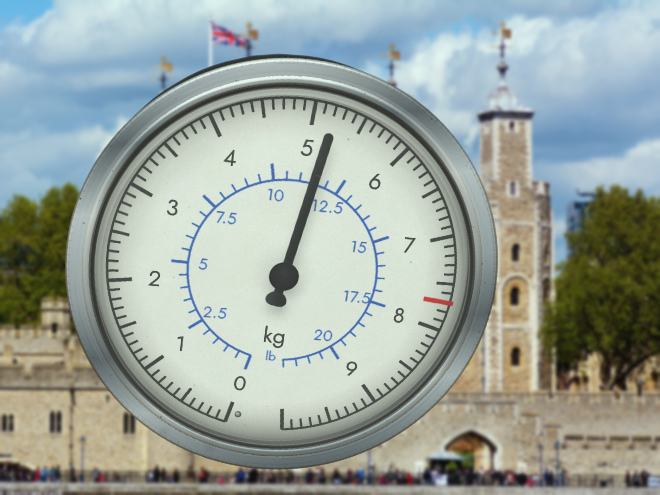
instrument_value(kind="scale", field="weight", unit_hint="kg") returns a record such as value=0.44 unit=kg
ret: value=5.2 unit=kg
